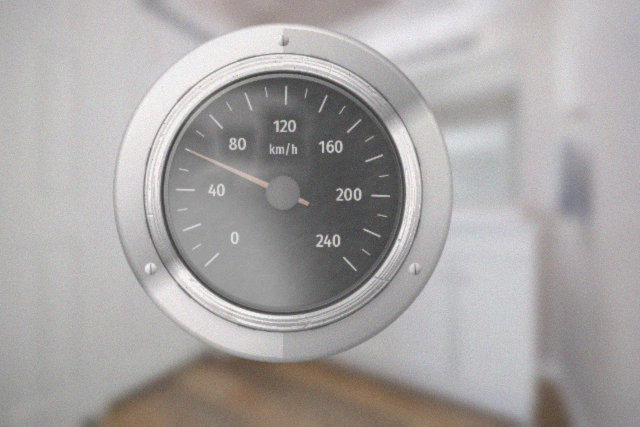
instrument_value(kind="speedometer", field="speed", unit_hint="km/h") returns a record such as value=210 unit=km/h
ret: value=60 unit=km/h
